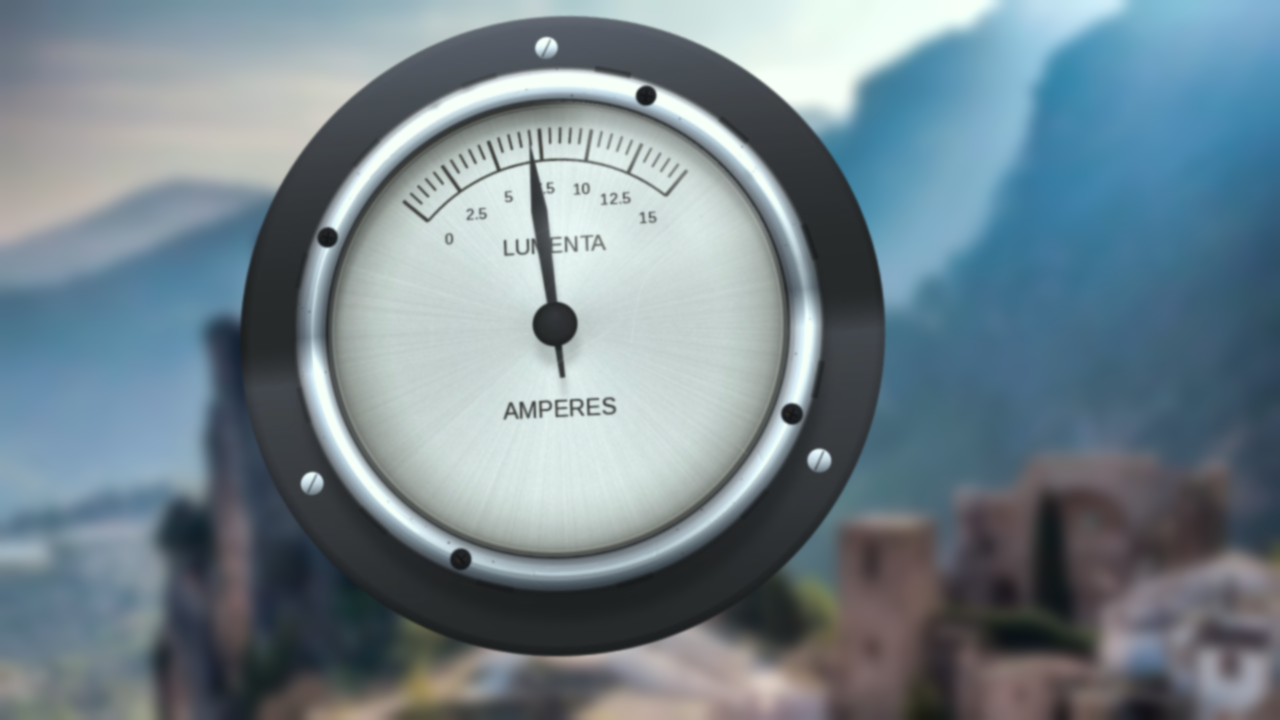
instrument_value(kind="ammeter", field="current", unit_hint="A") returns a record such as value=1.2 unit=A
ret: value=7 unit=A
